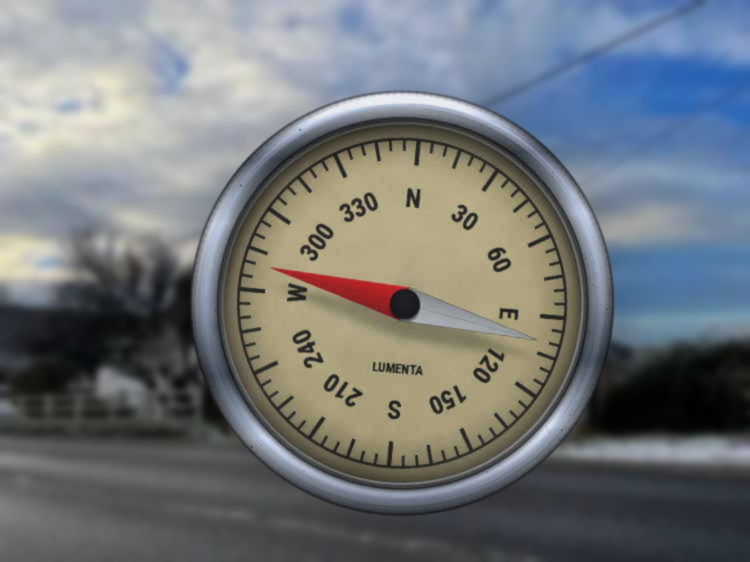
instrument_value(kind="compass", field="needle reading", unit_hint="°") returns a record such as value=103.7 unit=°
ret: value=280 unit=°
